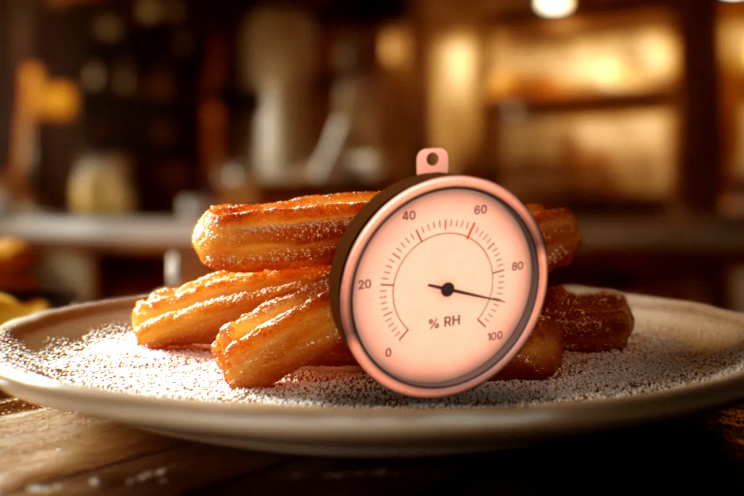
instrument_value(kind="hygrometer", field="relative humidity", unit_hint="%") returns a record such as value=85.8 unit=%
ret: value=90 unit=%
